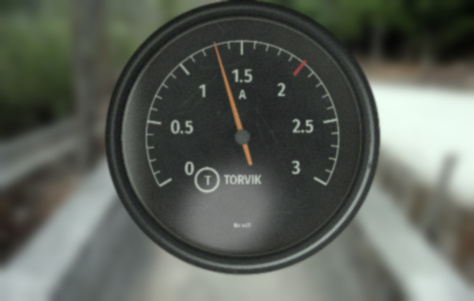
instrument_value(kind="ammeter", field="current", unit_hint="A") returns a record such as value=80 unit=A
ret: value=1.3 unit=A
